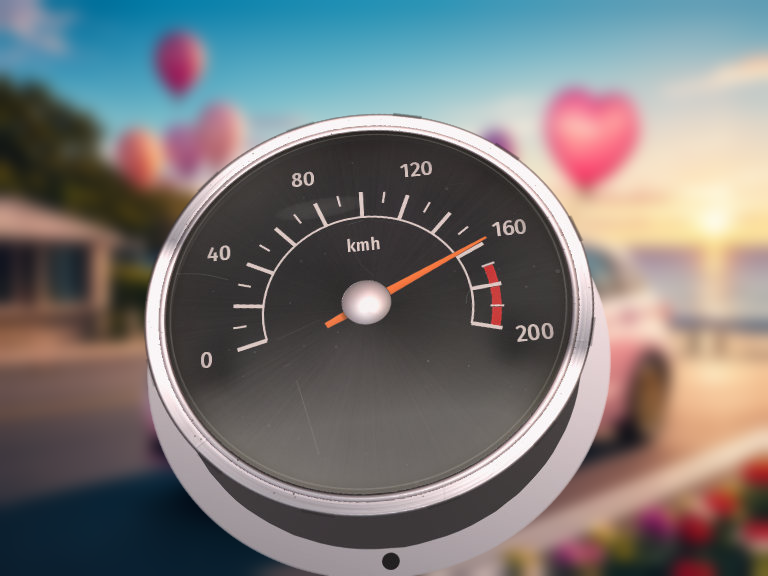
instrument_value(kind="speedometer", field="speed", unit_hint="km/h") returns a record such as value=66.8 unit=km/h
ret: value=160 unit=km/h
